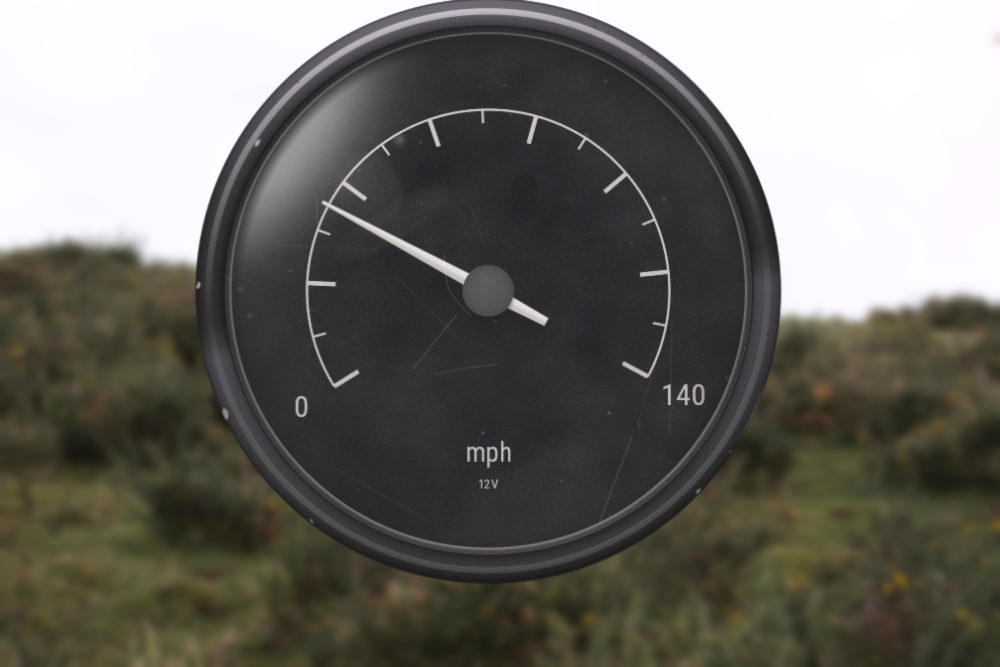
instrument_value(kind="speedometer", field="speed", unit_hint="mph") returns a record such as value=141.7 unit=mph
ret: value=35 unit=mph
